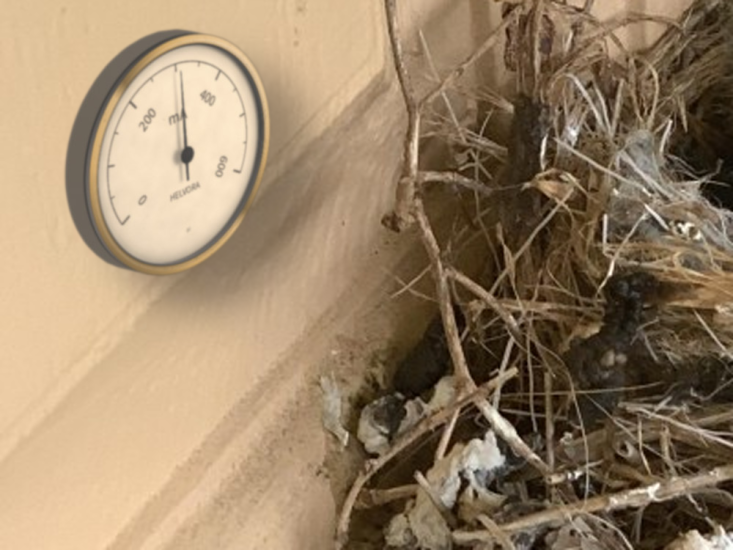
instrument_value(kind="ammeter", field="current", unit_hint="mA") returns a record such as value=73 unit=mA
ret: value=300 unit=mA
